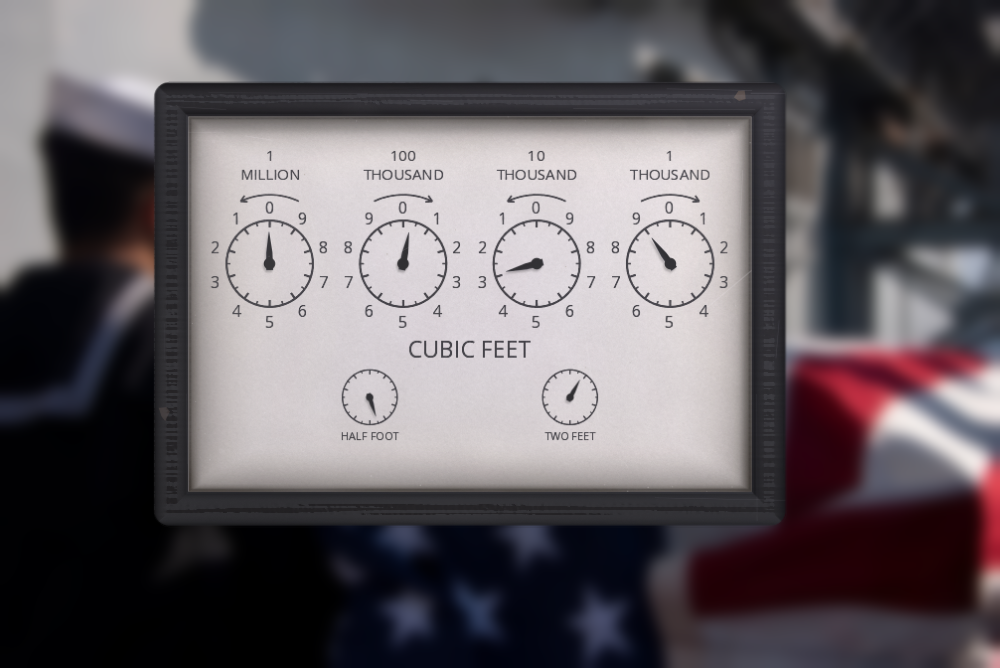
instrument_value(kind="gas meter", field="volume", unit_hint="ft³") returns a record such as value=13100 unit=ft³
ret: value=2900 unit=ft³
